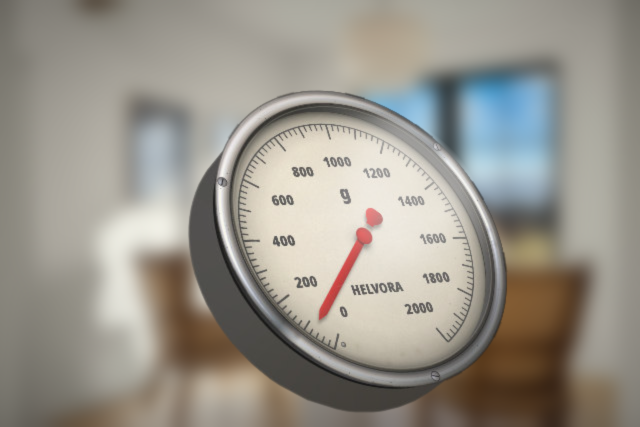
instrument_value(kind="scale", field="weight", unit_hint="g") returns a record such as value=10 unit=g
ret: value=80 unit=g
